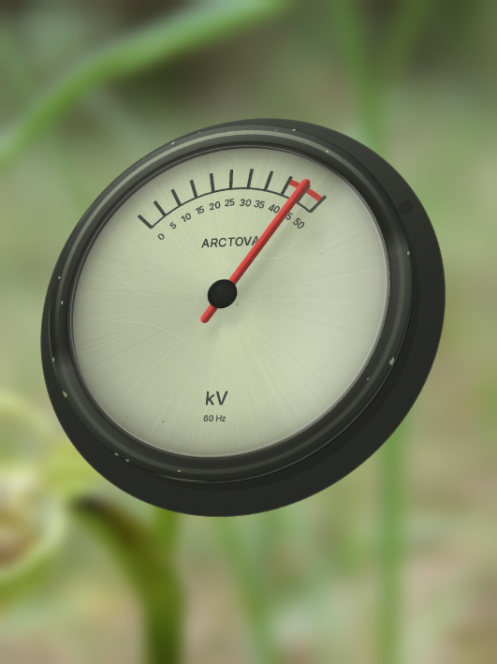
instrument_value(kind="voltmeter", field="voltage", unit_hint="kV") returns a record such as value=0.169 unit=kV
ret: value=45 unit=kV
